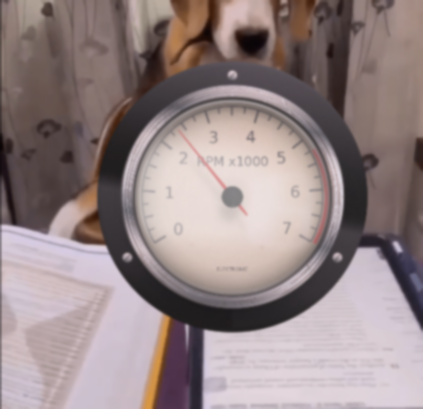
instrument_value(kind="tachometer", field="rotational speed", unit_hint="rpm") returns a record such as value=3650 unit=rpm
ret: value=2375 unit=rpm
